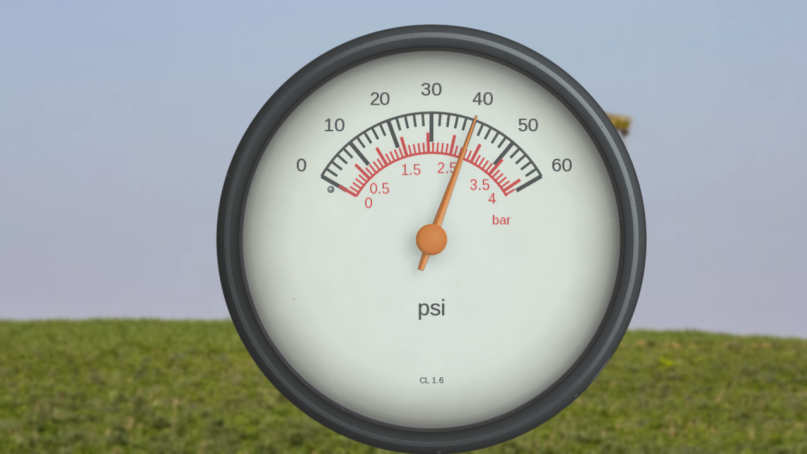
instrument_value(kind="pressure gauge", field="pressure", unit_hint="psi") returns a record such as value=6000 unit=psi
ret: value=40 unit=psi
